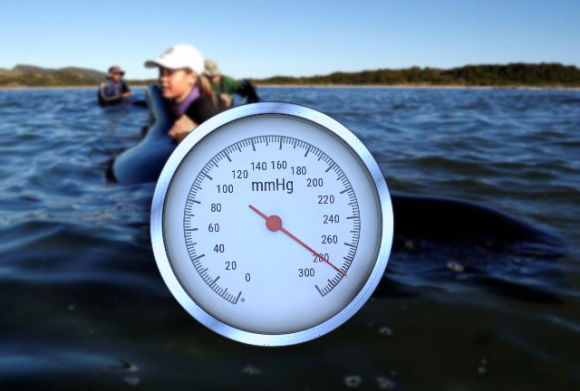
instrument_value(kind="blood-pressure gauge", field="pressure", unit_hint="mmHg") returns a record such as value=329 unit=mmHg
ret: value=280 unit=mmHg
